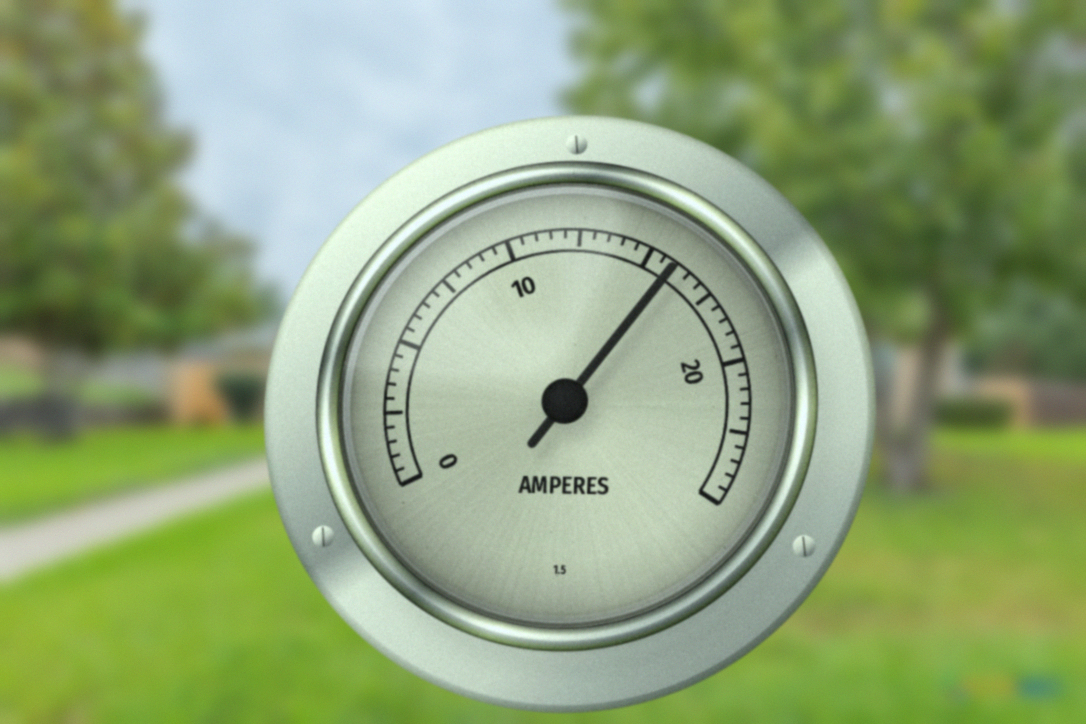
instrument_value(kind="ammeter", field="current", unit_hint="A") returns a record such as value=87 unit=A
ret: value=16 unit=A
